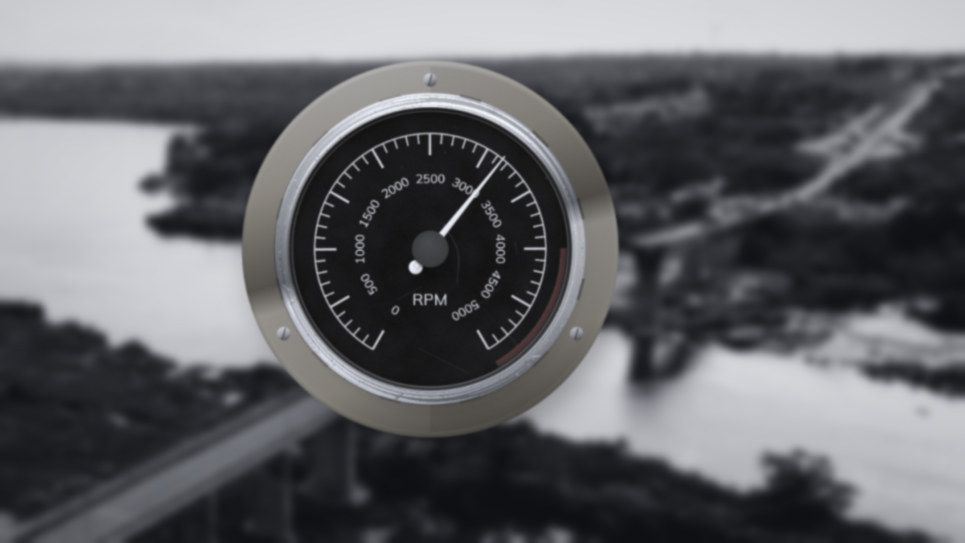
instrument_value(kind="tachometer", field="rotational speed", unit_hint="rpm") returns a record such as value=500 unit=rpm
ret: value=3150 unit=rpm
